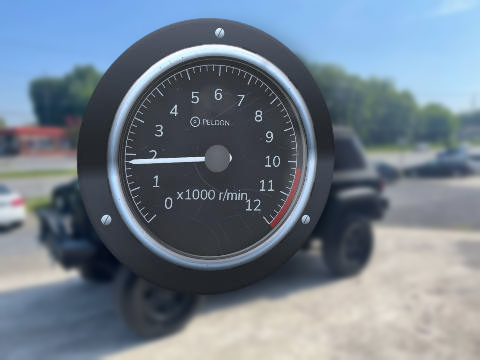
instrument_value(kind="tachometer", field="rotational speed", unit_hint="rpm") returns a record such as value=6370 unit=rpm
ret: value=1800 unit=rpm
